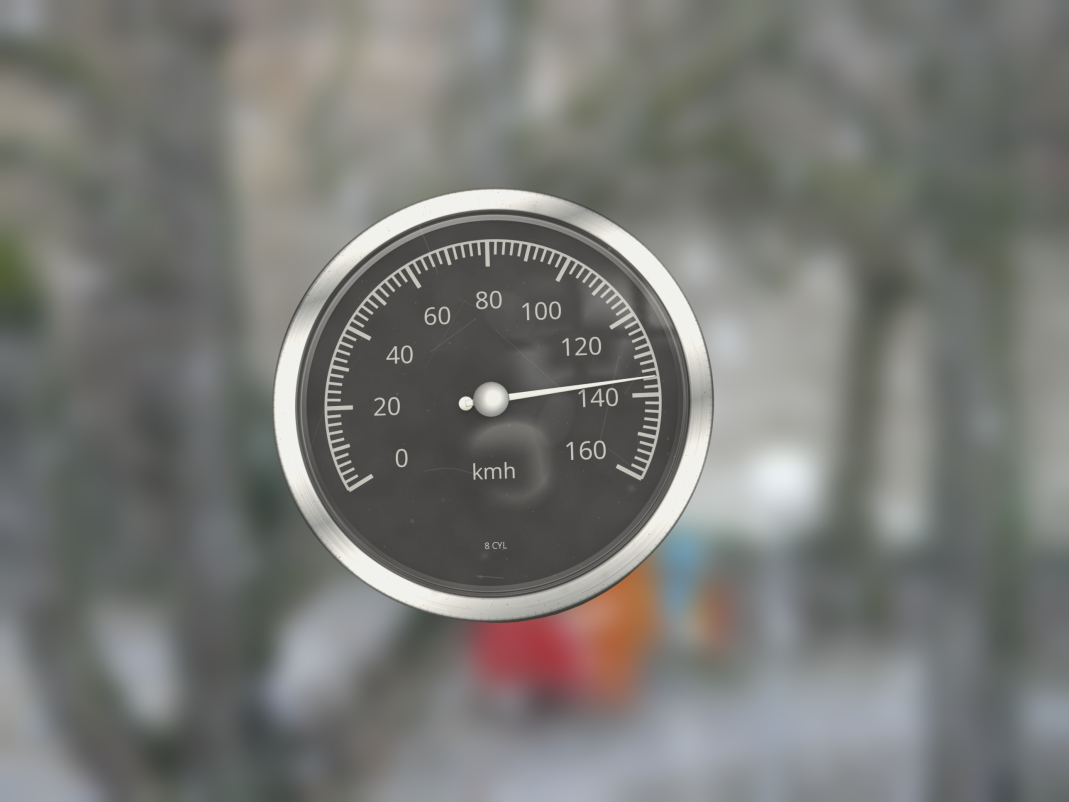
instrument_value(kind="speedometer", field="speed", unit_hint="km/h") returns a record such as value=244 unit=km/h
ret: value=136 unit=km/h
